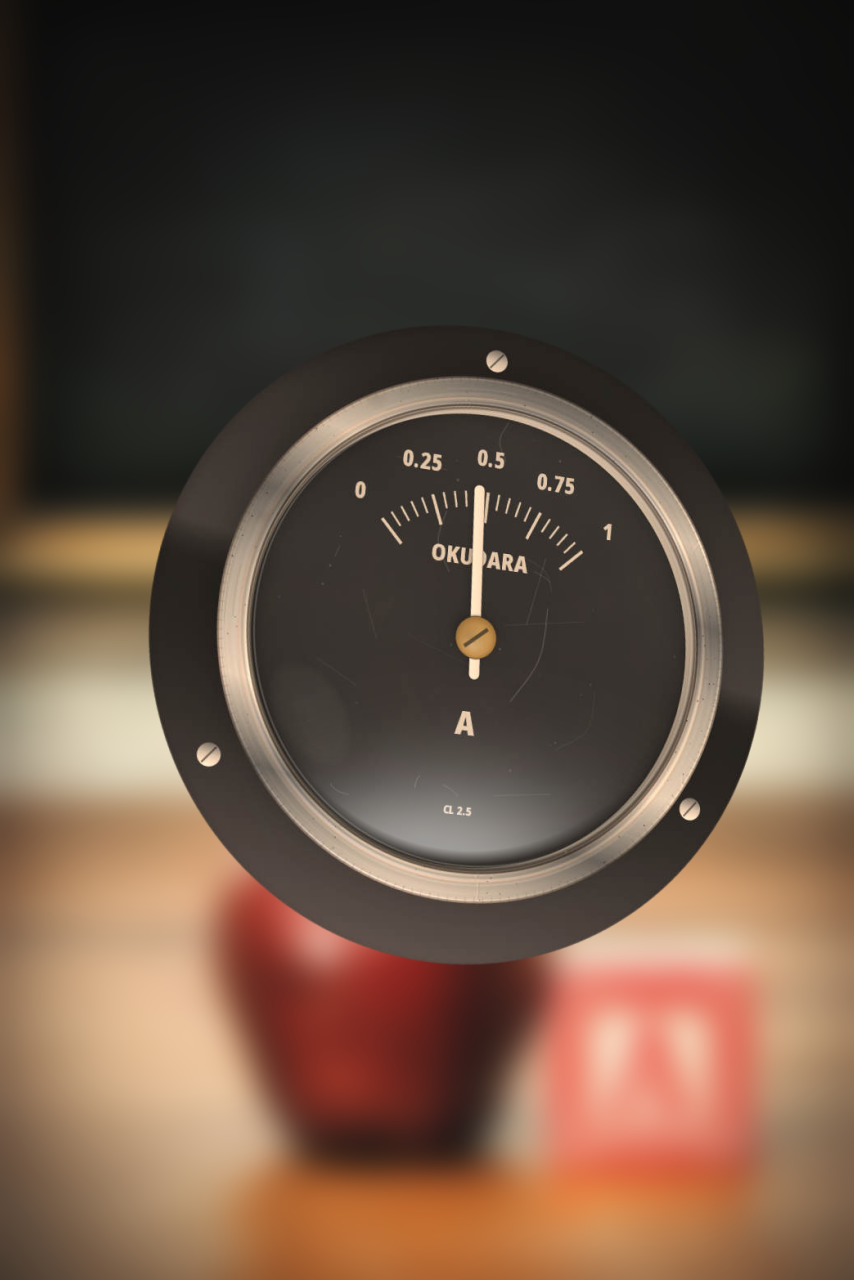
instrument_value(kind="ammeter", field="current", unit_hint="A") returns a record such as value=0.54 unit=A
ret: value=0.45 unit=A
